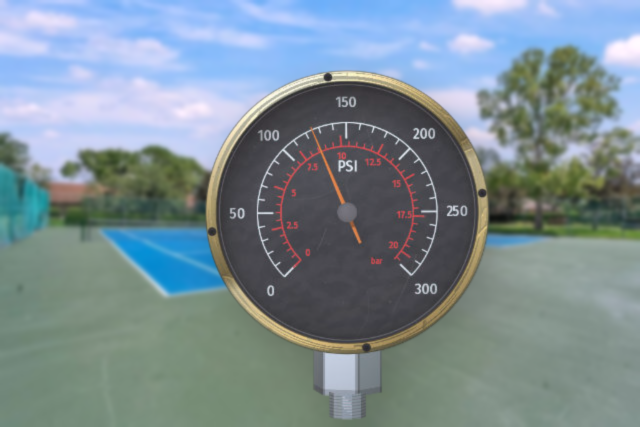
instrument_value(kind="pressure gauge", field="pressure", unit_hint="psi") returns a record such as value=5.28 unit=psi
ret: value=125 unit=psi
